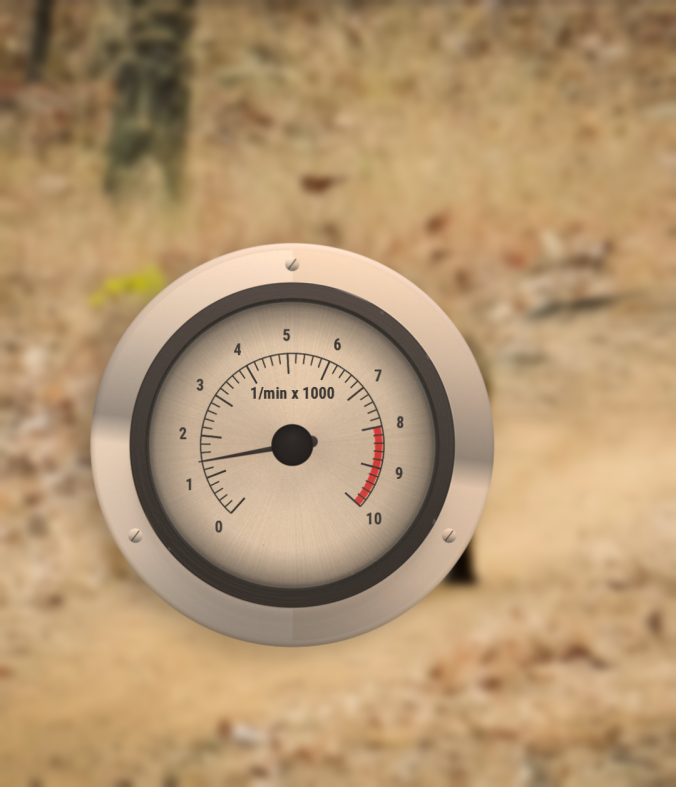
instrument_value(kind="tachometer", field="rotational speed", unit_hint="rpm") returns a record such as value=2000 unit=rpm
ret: value=1400 unit=rpm
